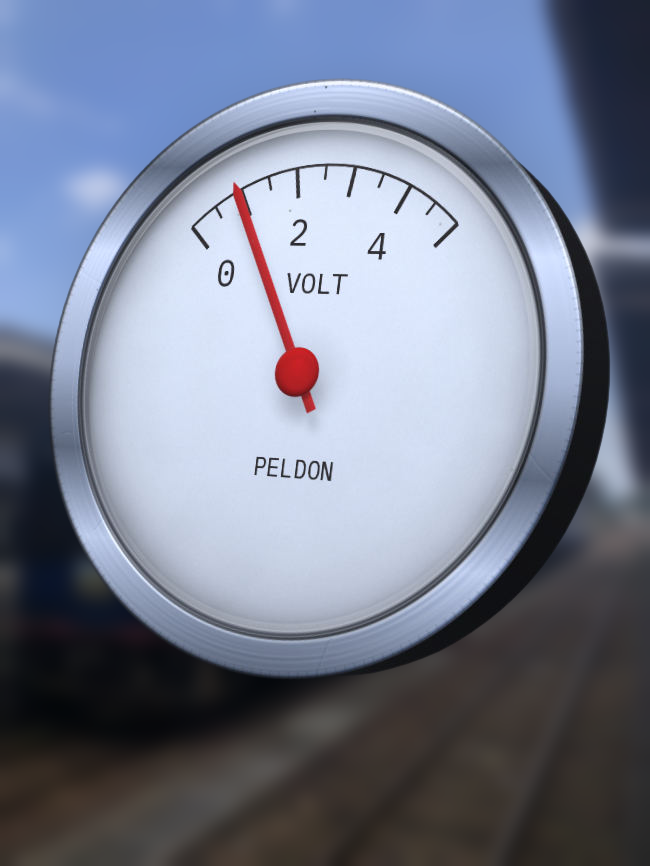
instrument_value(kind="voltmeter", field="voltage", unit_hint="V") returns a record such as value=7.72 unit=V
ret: value=1 unit=V
